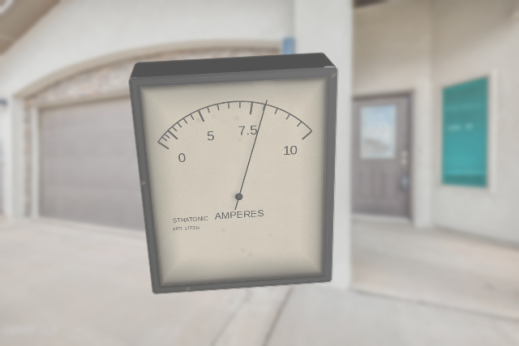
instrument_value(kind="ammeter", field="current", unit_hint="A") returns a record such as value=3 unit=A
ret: value=8 unit=A
